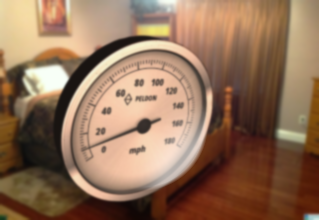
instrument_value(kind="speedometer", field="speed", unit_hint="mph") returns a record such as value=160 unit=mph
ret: value=10 unit=mph
